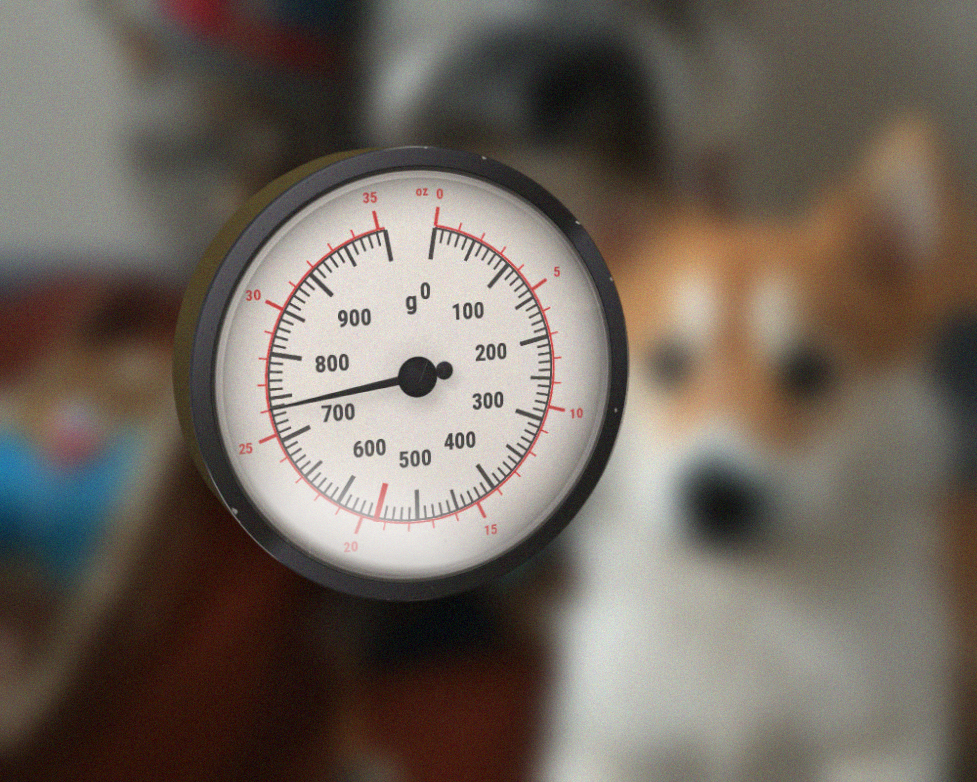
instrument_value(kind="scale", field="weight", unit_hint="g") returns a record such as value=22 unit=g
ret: value=740 unit=g
